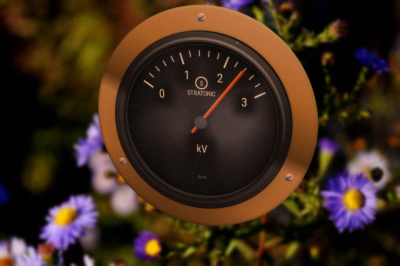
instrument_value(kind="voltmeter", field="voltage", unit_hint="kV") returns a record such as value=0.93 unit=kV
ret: value=2.4 unit=kV
